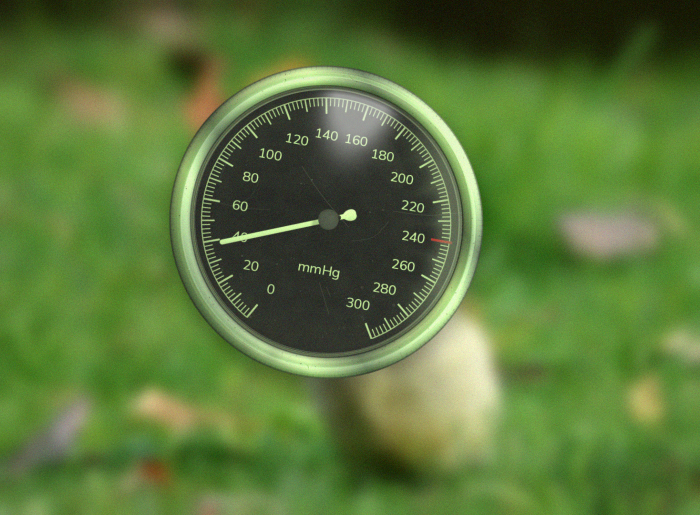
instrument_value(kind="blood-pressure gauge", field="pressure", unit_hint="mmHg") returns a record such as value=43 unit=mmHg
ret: value=38 unit=mmHg
